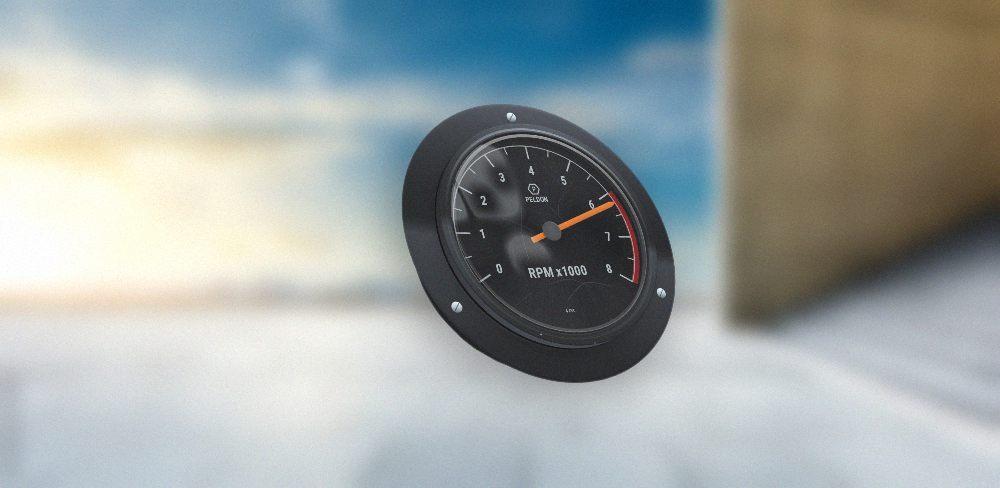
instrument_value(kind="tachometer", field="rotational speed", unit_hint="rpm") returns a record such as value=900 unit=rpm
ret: value=6250 unit=rpm
